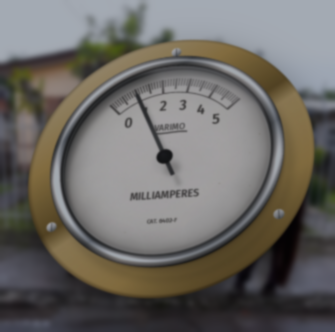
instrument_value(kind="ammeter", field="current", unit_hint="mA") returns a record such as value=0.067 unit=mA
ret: value=1 unit=mA
